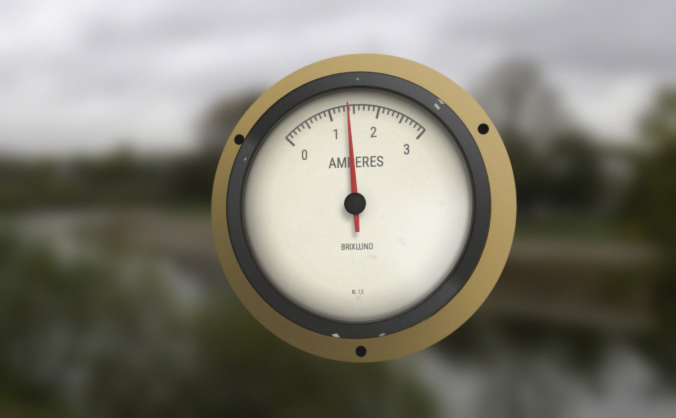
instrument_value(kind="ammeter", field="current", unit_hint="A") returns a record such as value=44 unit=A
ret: value=1.4 unit=A
